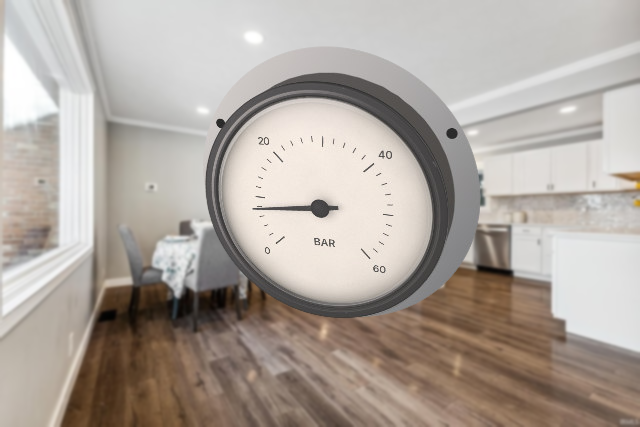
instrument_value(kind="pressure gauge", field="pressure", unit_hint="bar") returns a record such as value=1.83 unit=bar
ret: value=8 unit=bar
